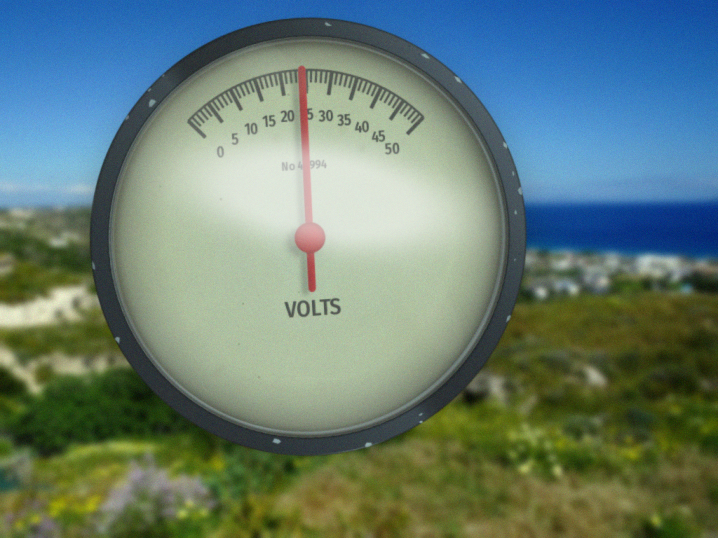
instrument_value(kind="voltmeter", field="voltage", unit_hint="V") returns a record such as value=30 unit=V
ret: value=24 unit=V
